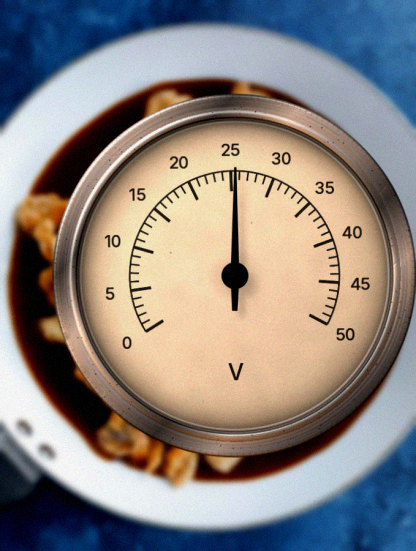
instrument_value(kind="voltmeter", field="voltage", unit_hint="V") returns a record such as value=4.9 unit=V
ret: value=25.5 unit=V
